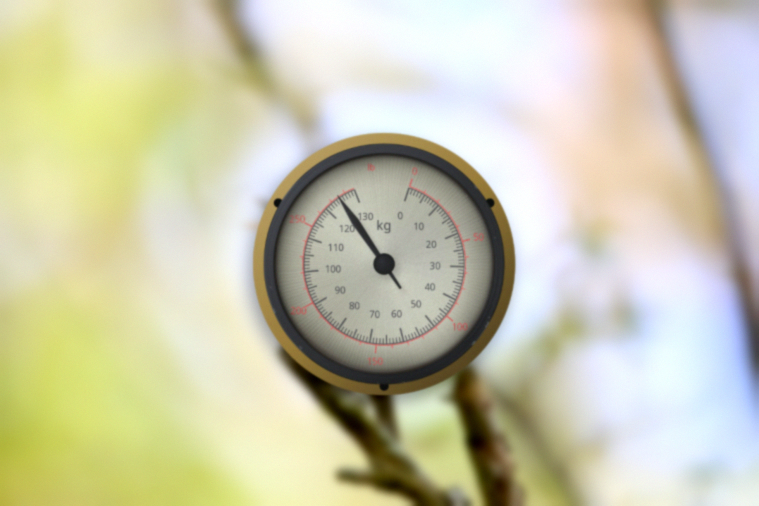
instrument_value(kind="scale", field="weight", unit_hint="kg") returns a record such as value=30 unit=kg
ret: value=125 unit=kg
